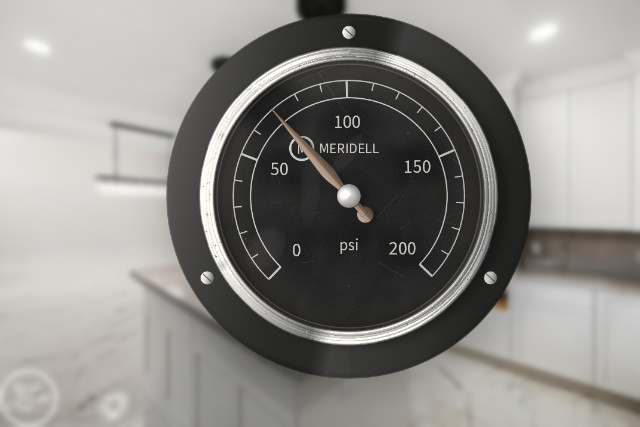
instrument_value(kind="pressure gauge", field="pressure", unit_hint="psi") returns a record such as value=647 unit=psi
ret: value=70 unit=psi
